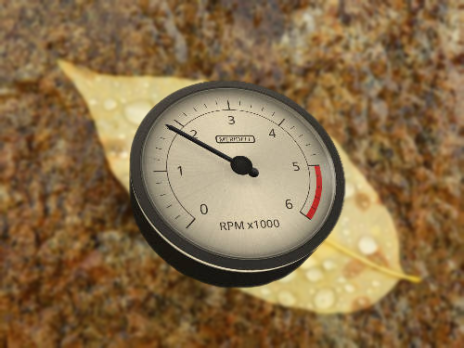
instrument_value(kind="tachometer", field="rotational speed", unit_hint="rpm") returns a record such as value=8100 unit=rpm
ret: value=1800 unit=rpm
